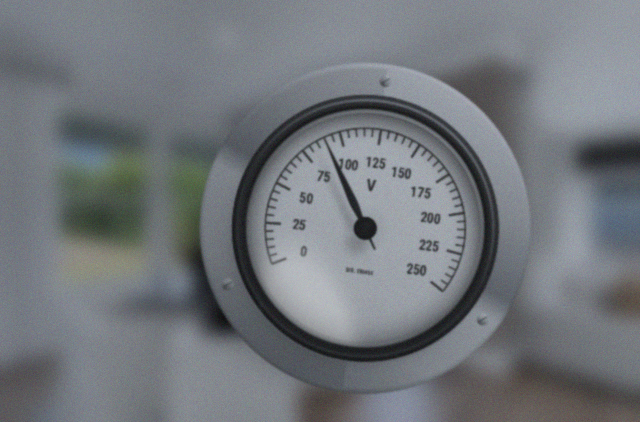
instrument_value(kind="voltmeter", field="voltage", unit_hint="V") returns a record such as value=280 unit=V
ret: value=90 unit=V
